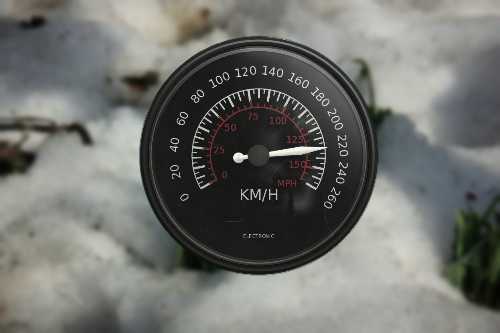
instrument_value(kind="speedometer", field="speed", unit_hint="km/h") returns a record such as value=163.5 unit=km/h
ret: value=220 unit=km/h
